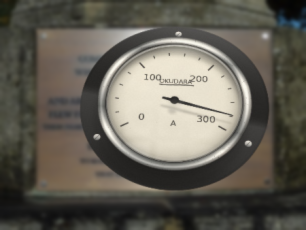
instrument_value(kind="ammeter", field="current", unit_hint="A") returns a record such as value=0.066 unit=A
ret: value=280 unit=A
